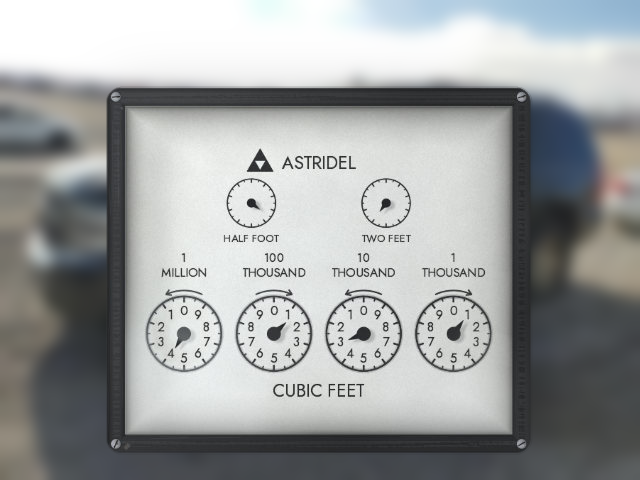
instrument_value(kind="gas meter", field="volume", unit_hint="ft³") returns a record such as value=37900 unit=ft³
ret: value=413100 unit=ft³
